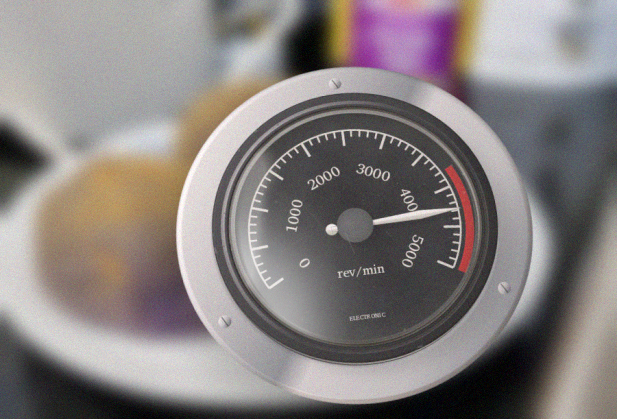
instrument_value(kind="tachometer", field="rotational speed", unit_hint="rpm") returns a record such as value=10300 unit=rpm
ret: value=4300 unit=rpm
